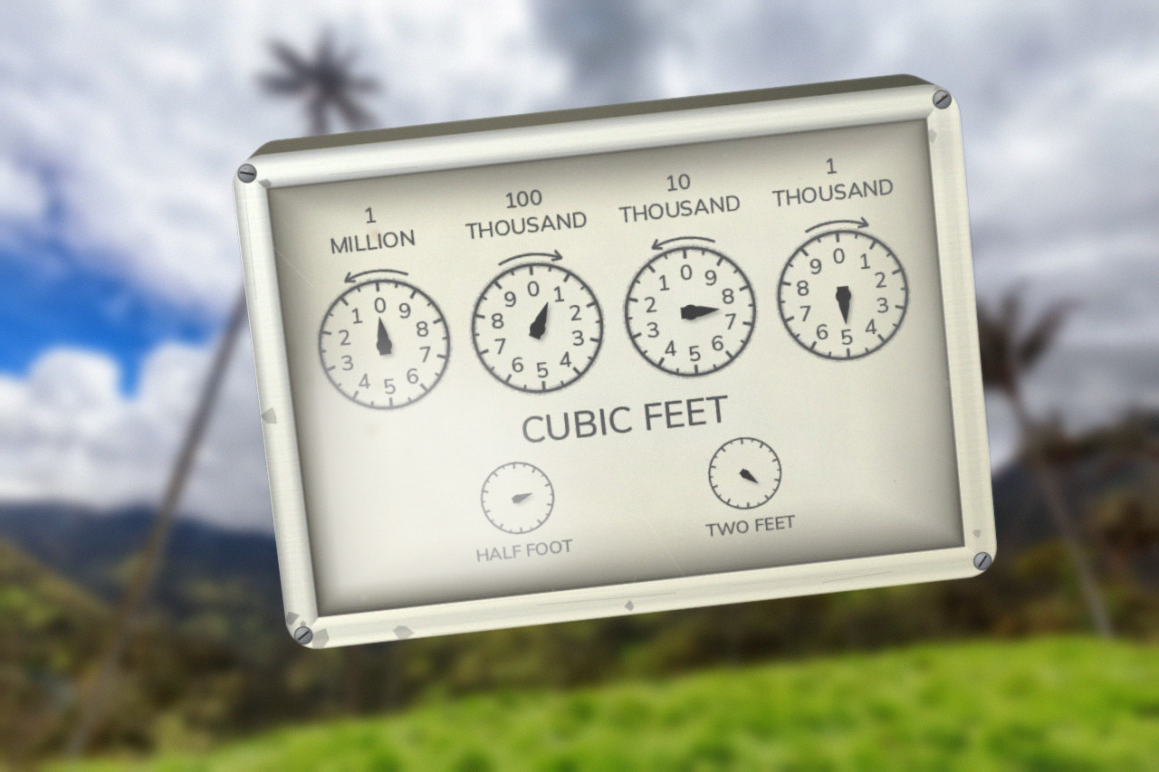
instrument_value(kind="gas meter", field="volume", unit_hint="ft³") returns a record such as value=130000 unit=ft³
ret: value=7500 unit=ft³
